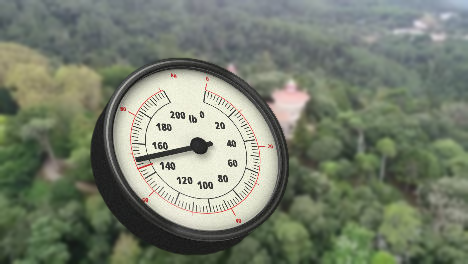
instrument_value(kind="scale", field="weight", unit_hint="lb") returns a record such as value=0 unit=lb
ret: value=150 unit=lb
